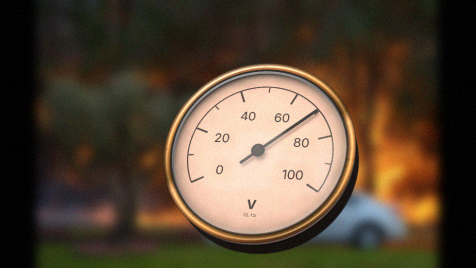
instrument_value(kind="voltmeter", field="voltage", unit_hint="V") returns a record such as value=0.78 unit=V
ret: value=70 unit=V
